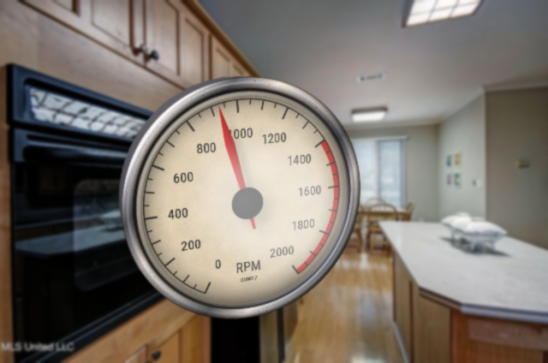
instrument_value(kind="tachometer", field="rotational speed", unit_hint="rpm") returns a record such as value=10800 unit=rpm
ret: value=925 unit=rpm
